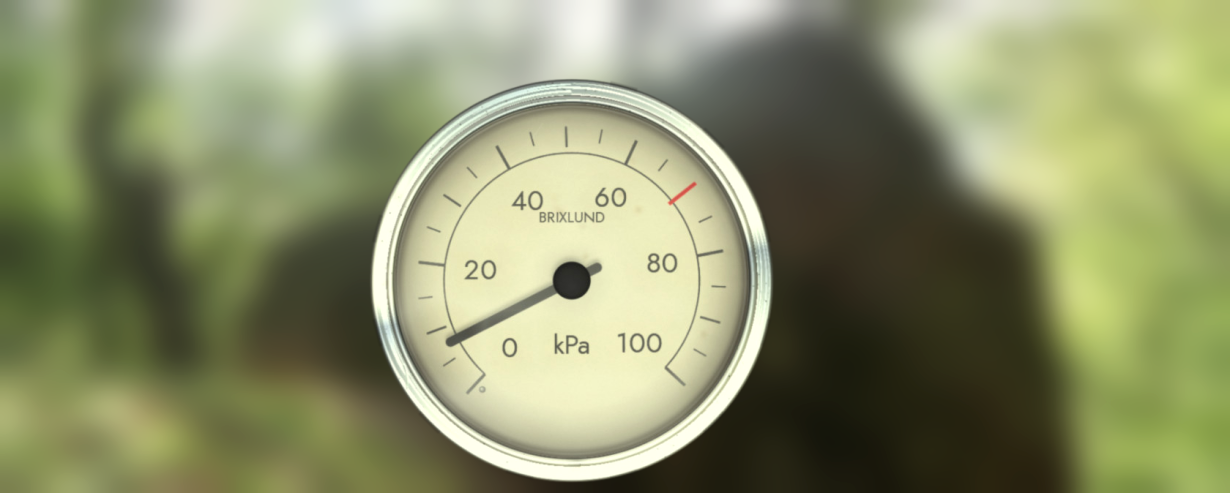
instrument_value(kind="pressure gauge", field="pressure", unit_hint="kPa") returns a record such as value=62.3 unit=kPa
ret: value=7.5 unit=kPa
